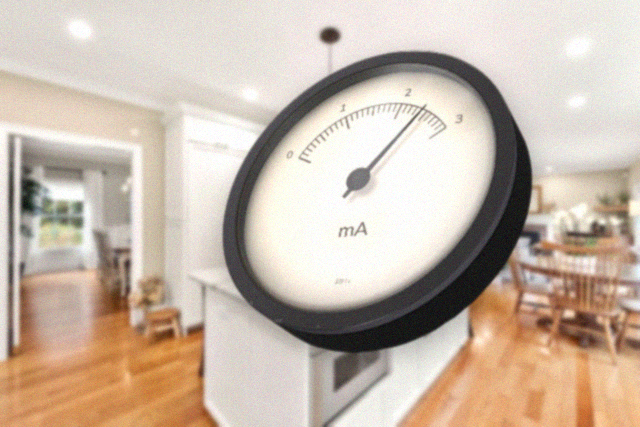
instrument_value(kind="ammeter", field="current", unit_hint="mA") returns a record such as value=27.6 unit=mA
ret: value=2.5 unit=mA
